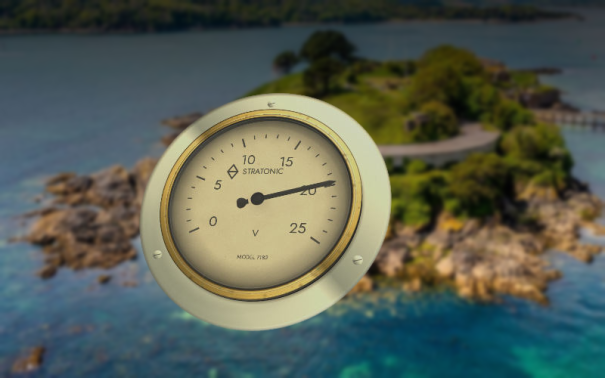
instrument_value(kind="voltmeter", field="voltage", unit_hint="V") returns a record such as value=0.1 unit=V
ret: value=20 unit=V
